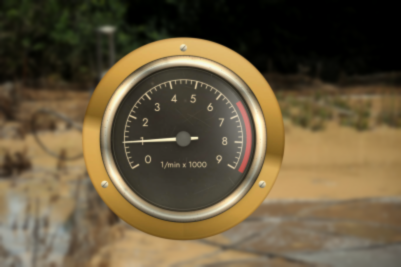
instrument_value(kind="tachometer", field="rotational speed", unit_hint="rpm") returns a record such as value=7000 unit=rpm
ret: value=1000 unit=rpm
